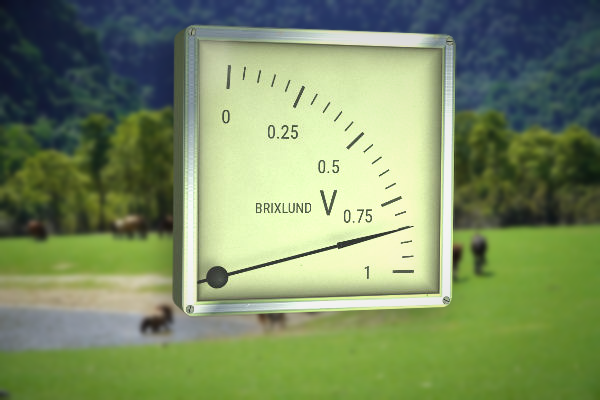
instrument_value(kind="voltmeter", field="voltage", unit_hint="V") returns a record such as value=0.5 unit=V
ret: value=0.85 unit=V
